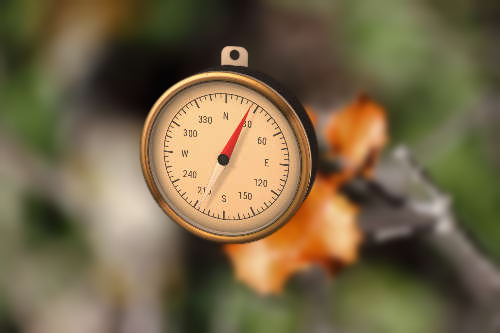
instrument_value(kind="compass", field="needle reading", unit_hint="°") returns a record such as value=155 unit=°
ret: value=25 unit=°
